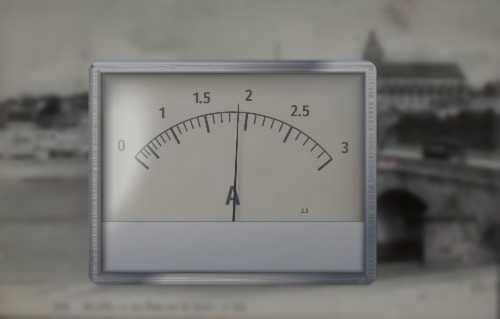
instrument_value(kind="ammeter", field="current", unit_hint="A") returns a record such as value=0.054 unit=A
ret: value=1.9 unit=A
